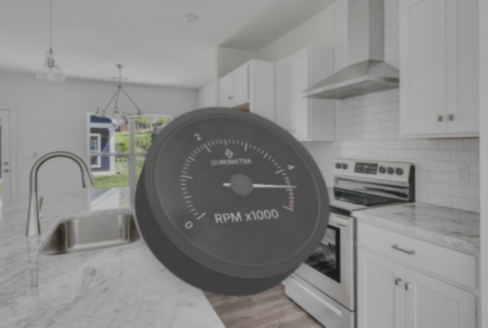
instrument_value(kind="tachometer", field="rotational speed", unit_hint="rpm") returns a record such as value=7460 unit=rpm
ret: value=4500 unit=rpm
